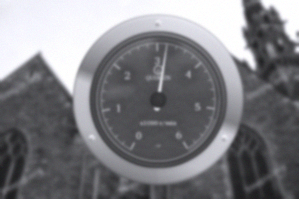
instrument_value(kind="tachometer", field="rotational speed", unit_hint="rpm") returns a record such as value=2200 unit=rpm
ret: value=3200 unit=rpm
